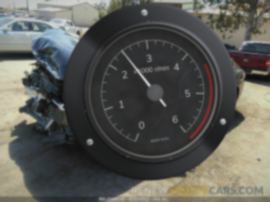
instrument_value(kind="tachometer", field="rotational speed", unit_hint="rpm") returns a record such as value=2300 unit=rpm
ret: value=2400 unit=rpm
